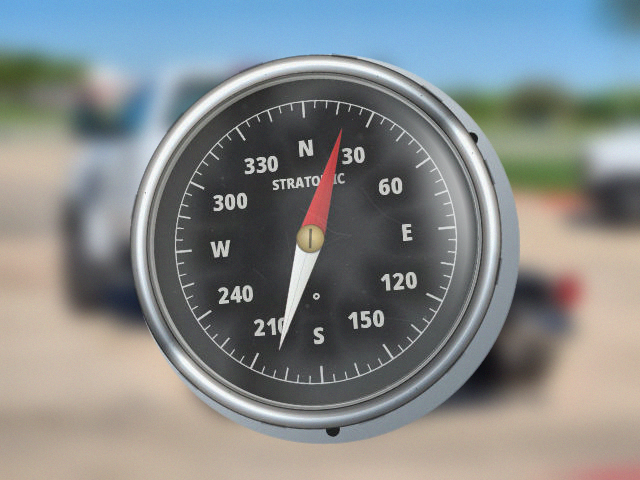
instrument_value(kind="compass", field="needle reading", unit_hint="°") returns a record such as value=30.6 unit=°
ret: value=20 unit=°
